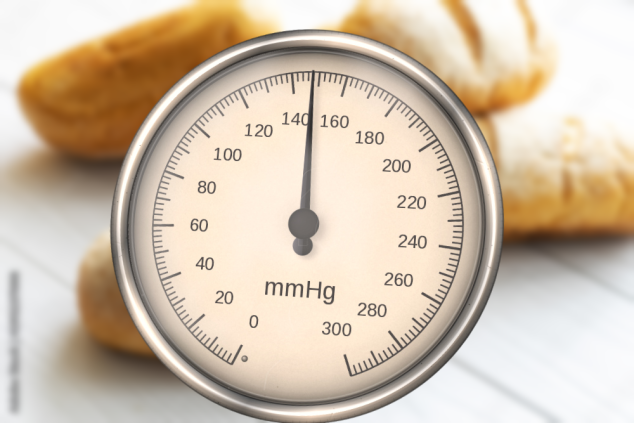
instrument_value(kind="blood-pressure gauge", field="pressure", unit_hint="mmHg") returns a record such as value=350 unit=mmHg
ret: value=148 unit=mmHg
